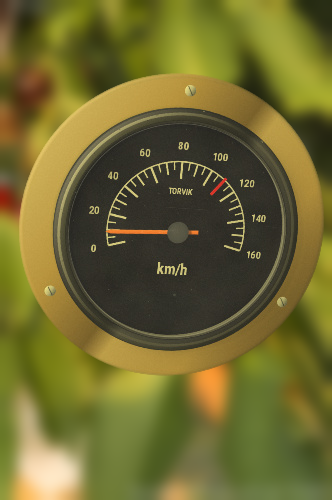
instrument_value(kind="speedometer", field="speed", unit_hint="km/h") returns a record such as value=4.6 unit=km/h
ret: value=10 unit=km/h
